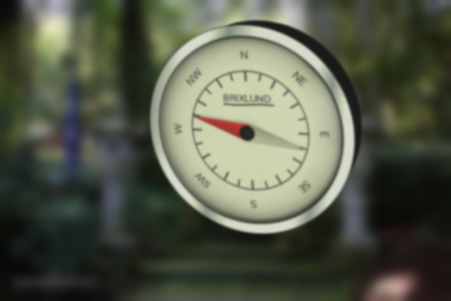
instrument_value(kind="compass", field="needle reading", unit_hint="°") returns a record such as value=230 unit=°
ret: value=285 unit=°
